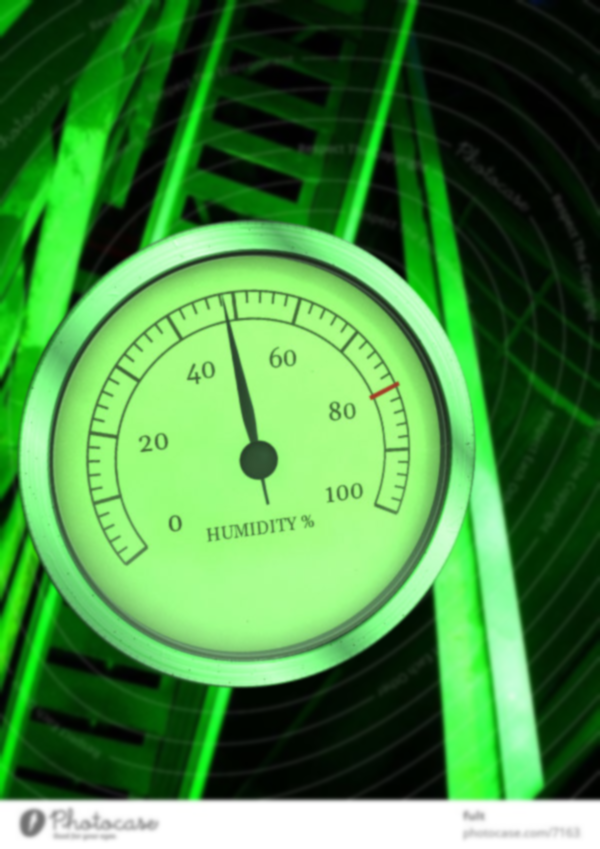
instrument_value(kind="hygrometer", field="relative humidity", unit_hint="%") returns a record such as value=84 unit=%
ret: value=48 unit=%
